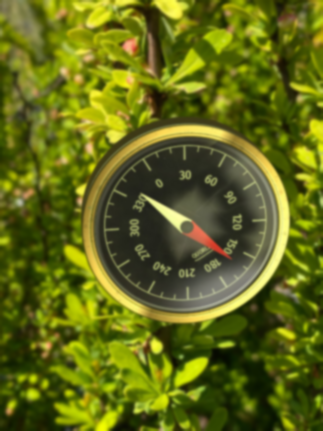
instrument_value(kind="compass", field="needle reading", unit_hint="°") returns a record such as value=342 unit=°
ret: value=160 unit=°
